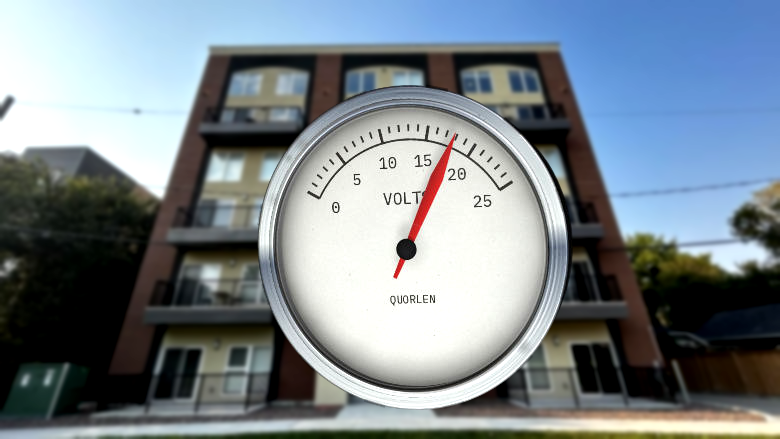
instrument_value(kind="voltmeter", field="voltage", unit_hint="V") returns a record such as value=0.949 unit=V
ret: value=18 unit=V
